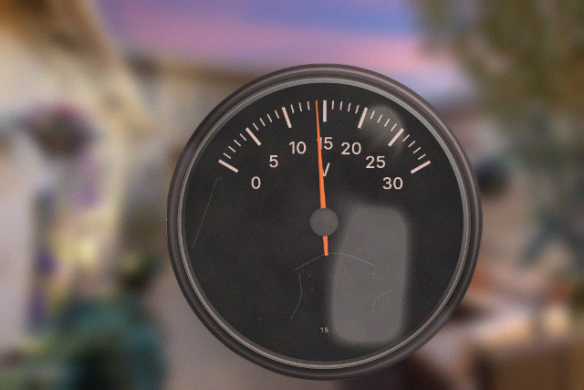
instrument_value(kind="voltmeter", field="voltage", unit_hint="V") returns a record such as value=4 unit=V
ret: value=14 unit=V
